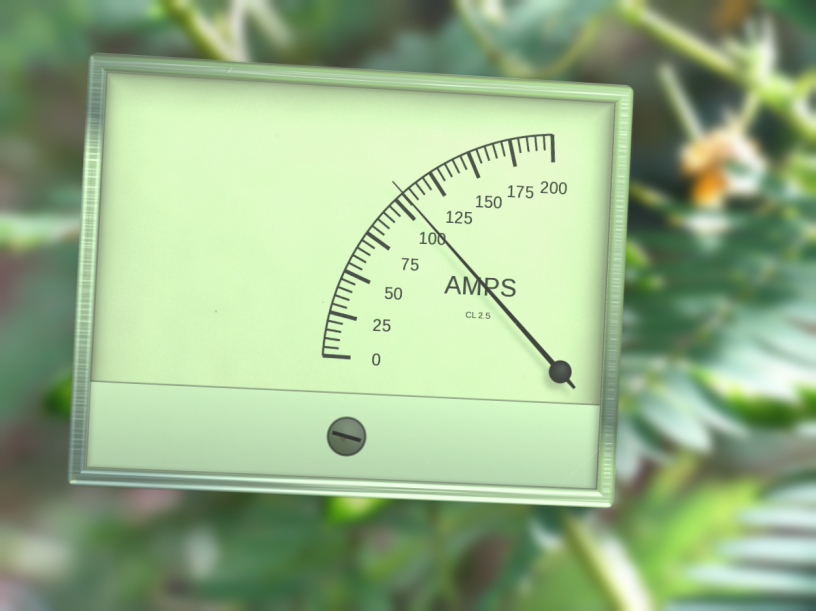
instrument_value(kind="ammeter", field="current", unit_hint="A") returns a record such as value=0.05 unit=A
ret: value=105 unit=A
